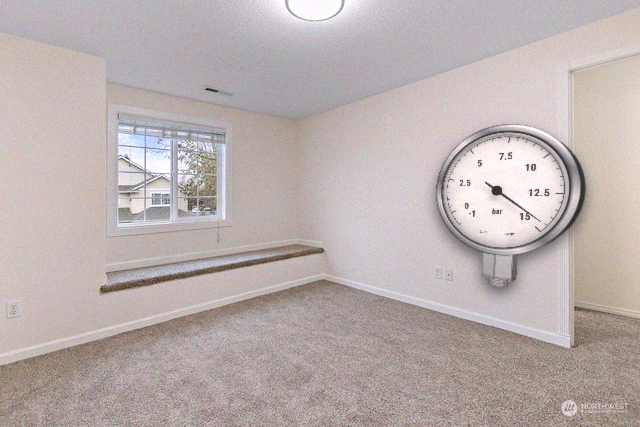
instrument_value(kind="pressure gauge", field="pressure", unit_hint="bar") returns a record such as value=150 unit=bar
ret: value=14.5 unit=bar
